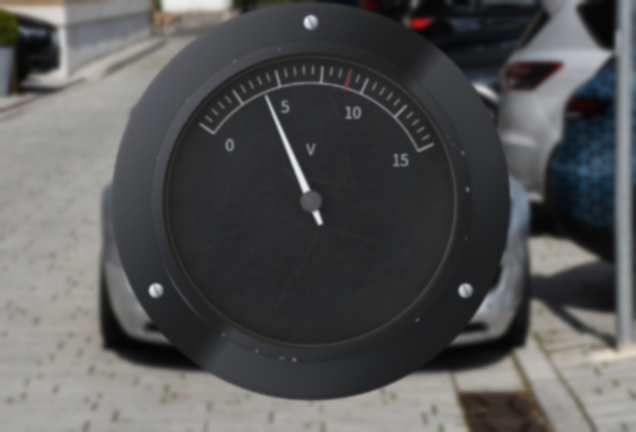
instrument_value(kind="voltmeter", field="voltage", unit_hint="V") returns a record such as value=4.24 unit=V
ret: value=4 unit=V
